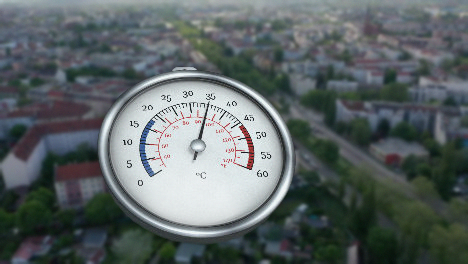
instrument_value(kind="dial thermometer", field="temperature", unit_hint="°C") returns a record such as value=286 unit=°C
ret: value=35 unit=°C
